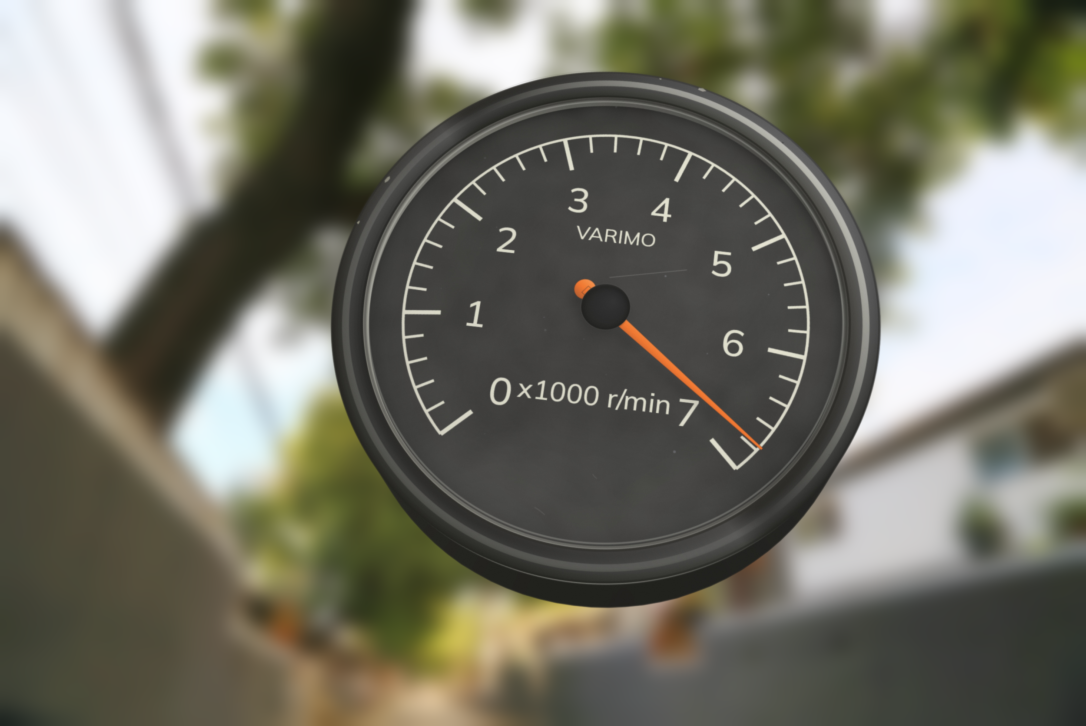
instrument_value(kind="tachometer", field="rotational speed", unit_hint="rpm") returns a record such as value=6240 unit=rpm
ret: value=6800 unit=rpm
